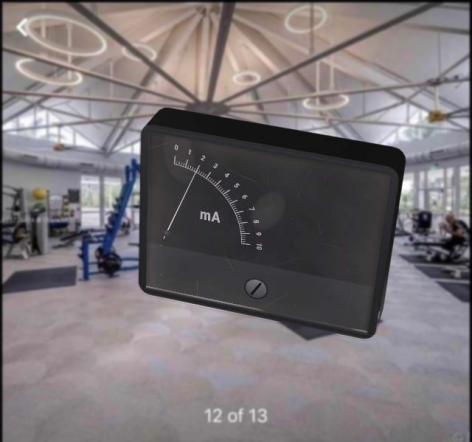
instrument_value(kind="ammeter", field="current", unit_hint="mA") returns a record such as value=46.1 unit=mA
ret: value=2 unit=mA
